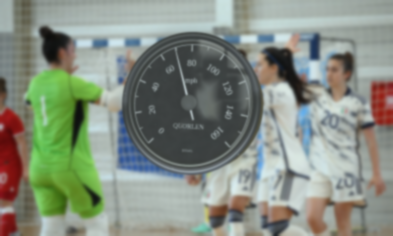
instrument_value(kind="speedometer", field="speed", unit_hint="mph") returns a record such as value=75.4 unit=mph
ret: value=70 unit=mph
